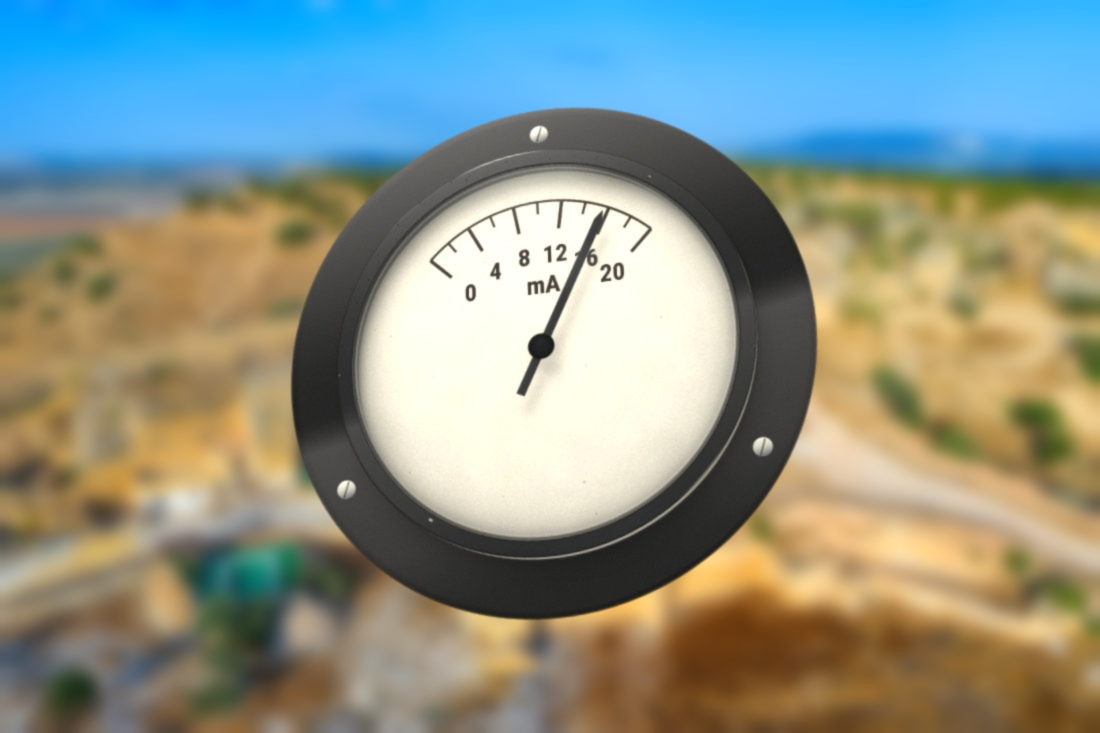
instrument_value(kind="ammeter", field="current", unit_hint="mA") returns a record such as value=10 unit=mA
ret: value=16 unit=mA
